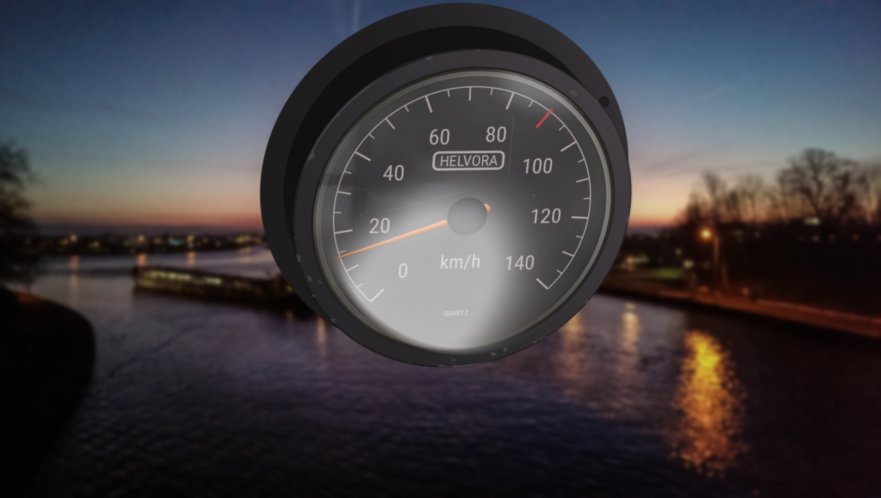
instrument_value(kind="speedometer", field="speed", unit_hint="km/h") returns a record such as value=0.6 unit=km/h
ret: value=15 unit=km/h
